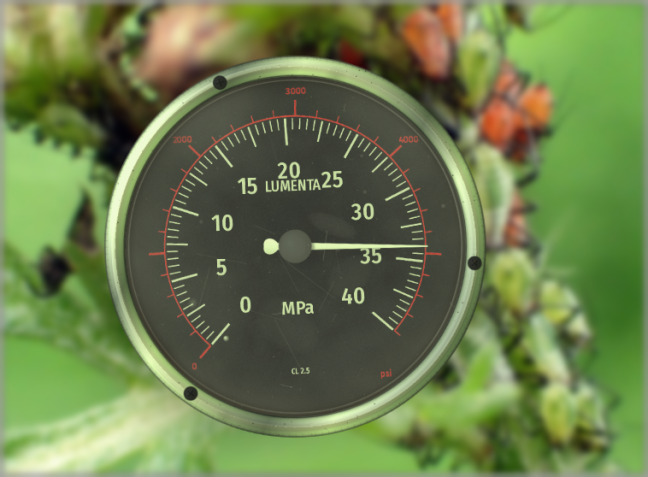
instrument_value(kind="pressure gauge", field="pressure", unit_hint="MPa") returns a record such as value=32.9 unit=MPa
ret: value=34 unit=MPa
